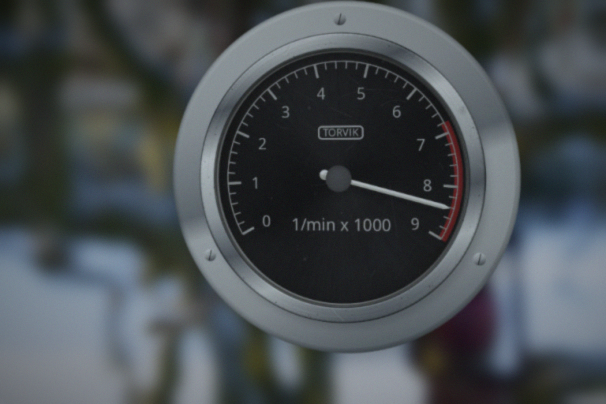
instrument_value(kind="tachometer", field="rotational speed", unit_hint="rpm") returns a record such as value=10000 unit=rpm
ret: value=8400 unit=rpm
